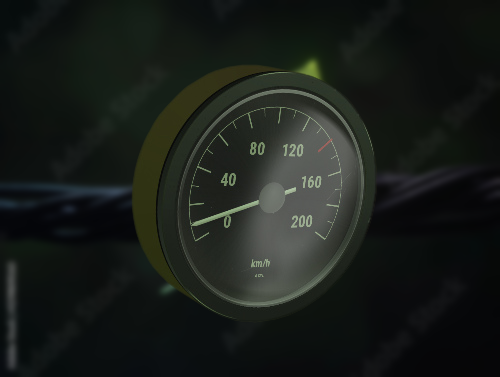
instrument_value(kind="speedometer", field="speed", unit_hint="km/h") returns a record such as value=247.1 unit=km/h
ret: value=10 unit=km/h
